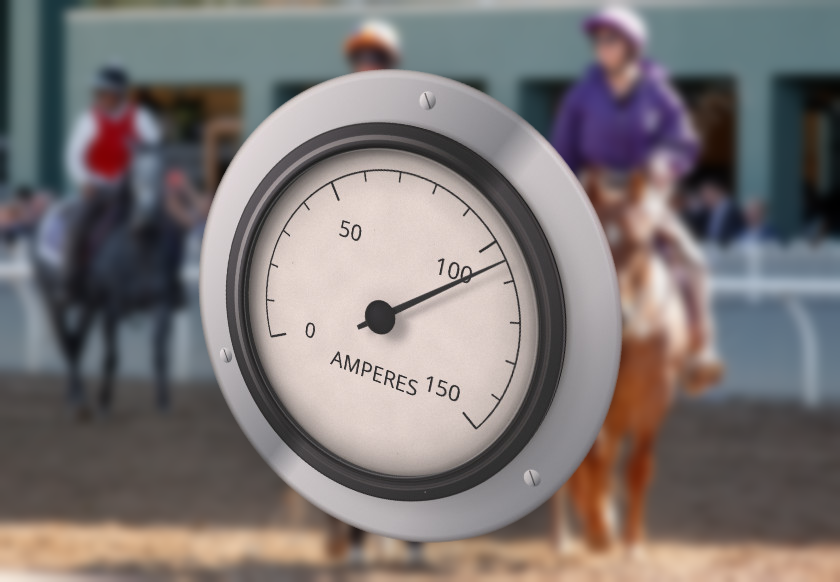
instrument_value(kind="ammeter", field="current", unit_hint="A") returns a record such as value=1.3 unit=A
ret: value=105 unit=A
